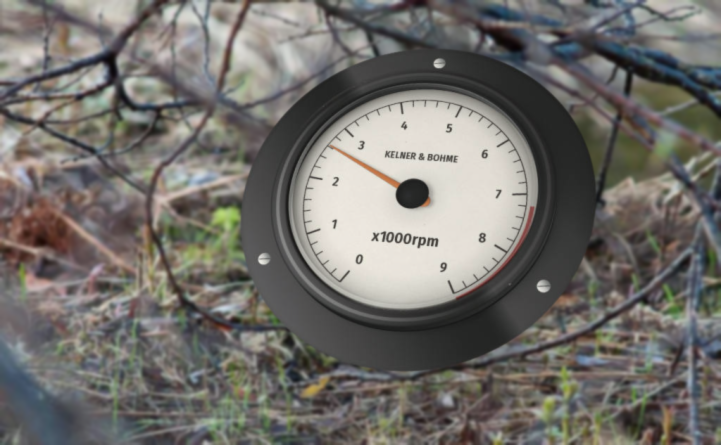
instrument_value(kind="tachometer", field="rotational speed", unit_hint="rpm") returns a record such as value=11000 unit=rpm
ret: value=2600 unit=rpm
